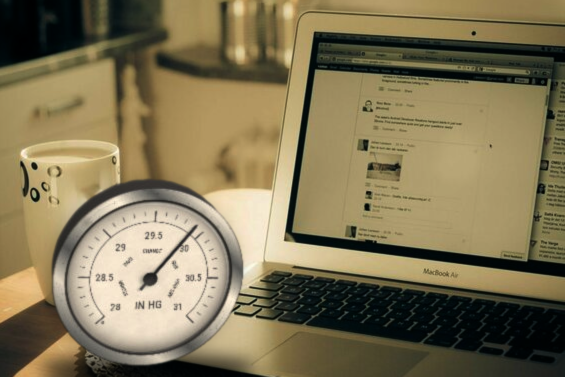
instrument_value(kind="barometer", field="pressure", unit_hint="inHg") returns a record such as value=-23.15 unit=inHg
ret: value=29.9 unit=inHg
